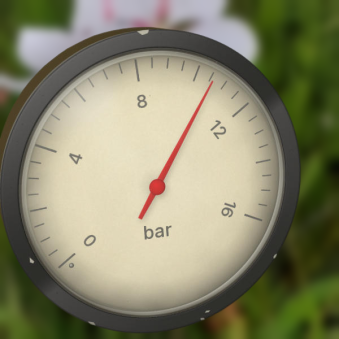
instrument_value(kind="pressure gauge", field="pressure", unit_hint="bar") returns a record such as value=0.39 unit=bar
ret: value=10.5 unit=bar
